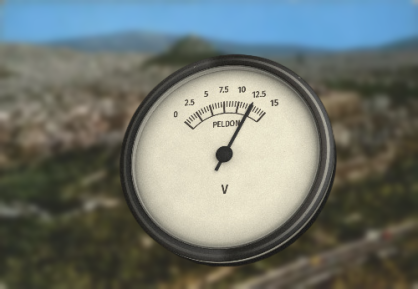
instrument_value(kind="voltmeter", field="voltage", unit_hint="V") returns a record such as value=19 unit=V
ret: value=12.5 unit=V
